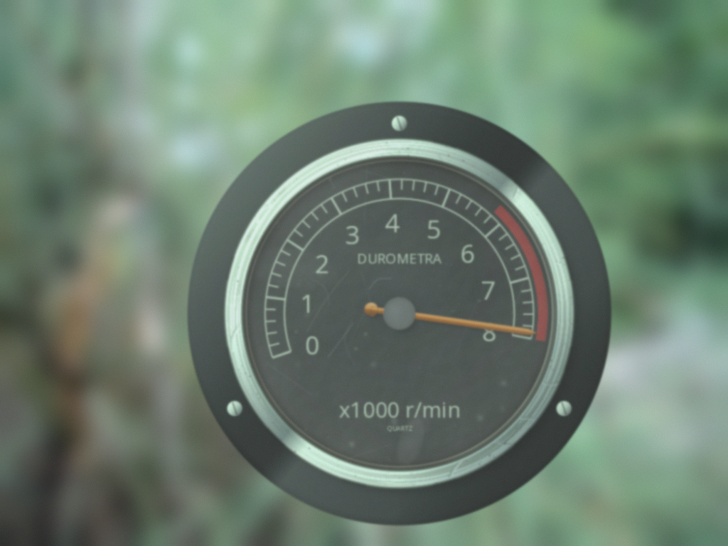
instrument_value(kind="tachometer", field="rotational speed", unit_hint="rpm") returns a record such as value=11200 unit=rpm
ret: value=7900 unit=rpm
